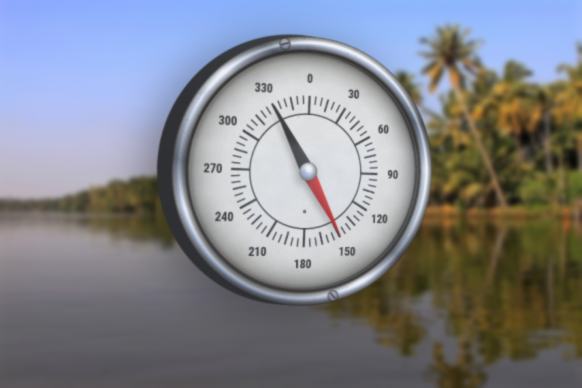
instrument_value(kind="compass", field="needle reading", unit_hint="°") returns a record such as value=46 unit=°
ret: value=150 unit=°
